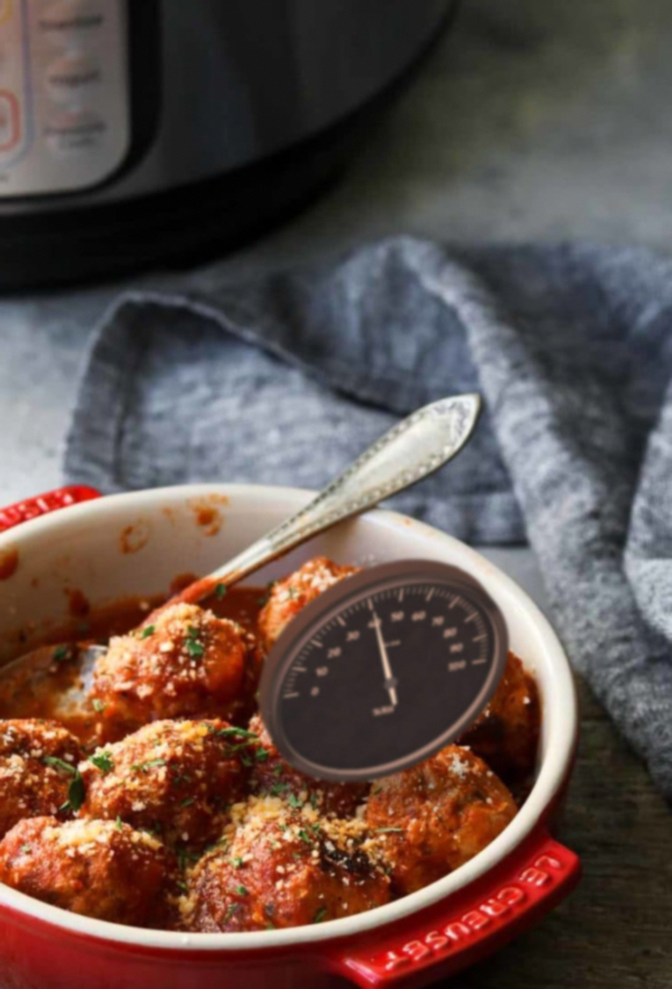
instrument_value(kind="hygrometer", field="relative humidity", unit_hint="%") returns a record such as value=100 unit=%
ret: value=40 unit=%
